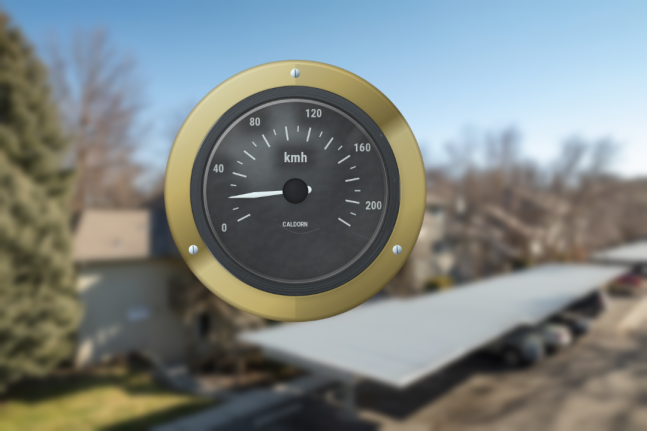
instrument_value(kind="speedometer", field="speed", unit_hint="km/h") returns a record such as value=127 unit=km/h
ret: value=20 unit=km/h
